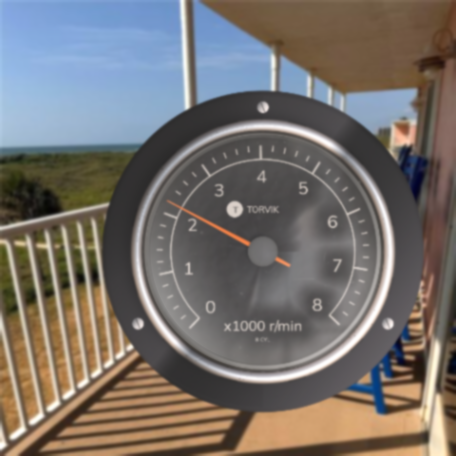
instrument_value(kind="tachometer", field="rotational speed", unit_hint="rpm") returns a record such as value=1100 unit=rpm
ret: value=2200 unit=rpm
